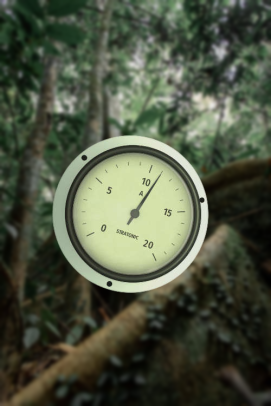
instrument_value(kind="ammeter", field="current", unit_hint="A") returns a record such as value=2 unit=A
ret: value=11 unit=A
